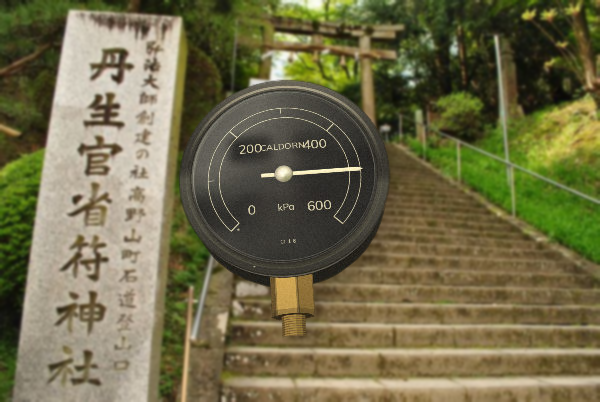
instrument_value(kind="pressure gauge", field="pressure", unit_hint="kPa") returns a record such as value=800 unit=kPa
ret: value=500 unit=kPa
